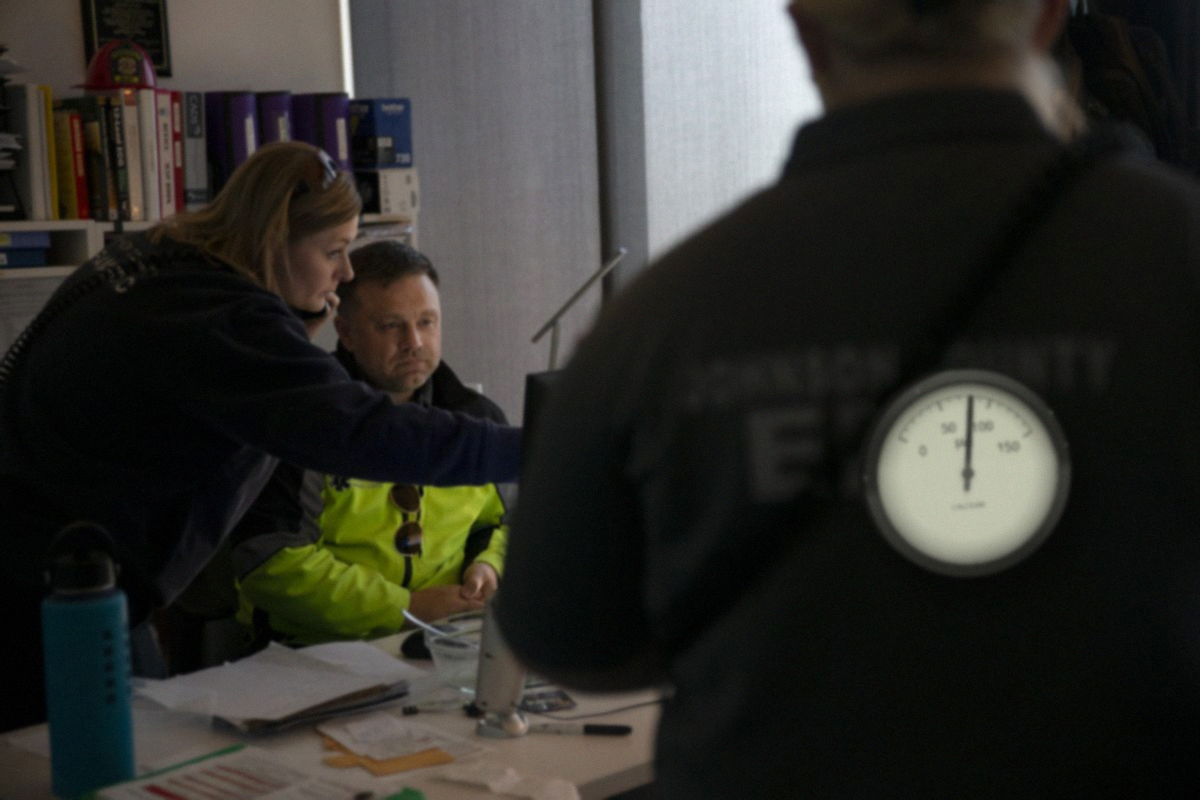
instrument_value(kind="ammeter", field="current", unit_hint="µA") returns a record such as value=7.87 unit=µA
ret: value=80 unit=µA
